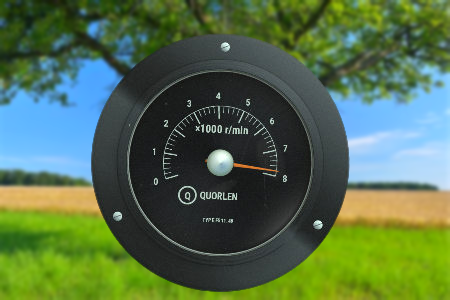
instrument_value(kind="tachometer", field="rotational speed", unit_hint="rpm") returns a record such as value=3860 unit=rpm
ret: value=7800 unit=rpm
